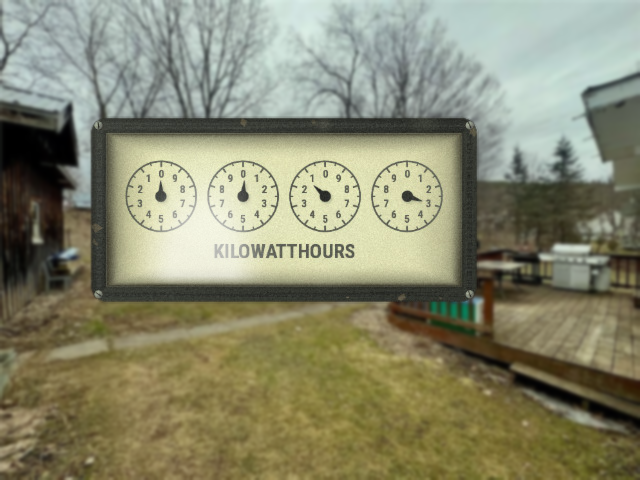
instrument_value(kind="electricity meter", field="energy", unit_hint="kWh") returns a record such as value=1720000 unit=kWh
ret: value=13 unit=kWh
